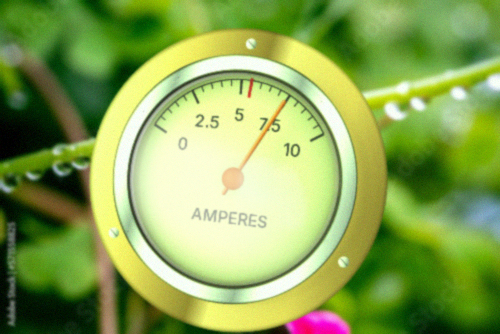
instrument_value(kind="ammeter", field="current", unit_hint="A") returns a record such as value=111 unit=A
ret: value=7.5 unit=A
